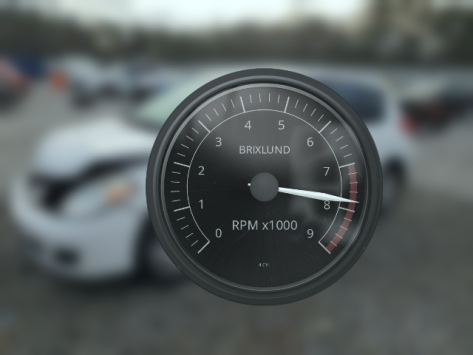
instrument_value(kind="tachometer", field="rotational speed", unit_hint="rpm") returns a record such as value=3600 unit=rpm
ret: value=7800 unit=rpm
